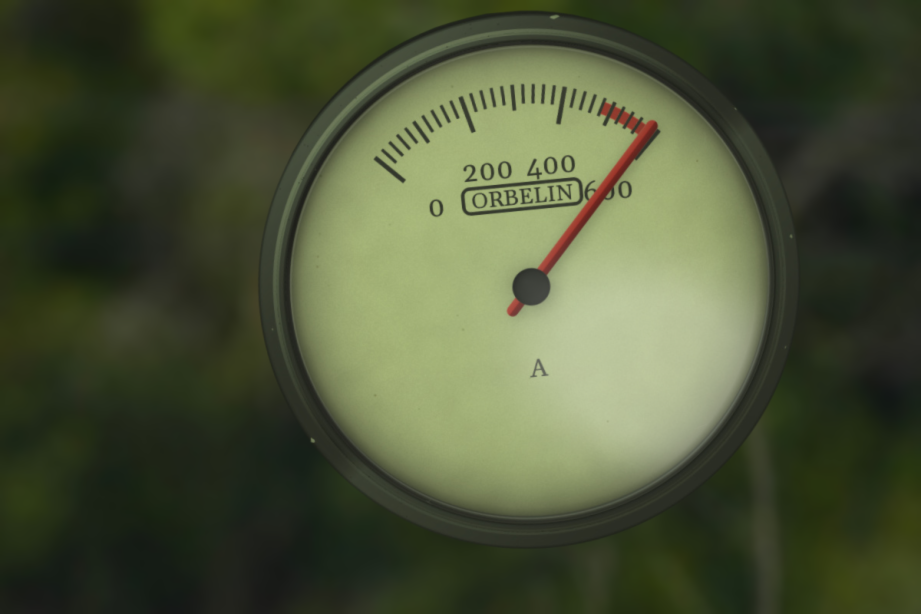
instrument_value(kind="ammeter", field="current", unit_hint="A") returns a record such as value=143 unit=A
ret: value=580 unit=A
